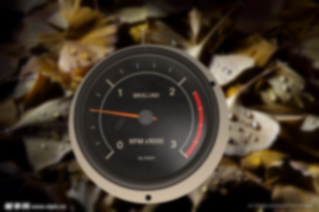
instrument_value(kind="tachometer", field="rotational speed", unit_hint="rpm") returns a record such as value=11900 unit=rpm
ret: value=600 unit=rpm
